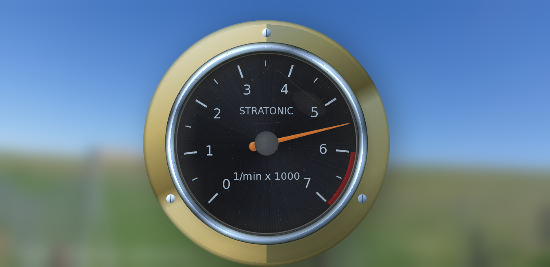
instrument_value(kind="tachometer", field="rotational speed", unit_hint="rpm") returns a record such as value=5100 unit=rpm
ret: value=5500 unit=rpm
